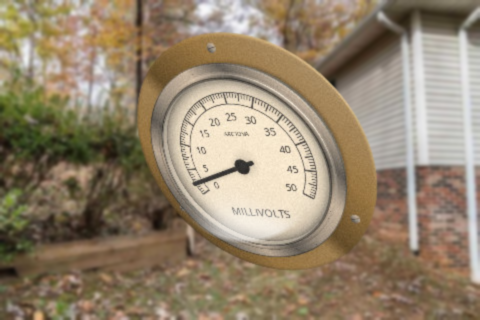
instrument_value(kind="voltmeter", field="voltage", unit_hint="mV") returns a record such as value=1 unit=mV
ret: value=2.5 unit=mV
